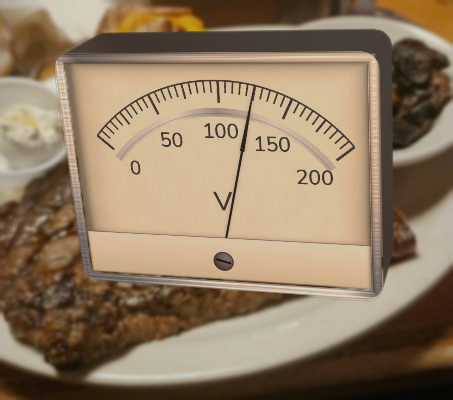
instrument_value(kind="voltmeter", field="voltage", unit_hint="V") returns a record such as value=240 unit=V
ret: value=125 unit=V
